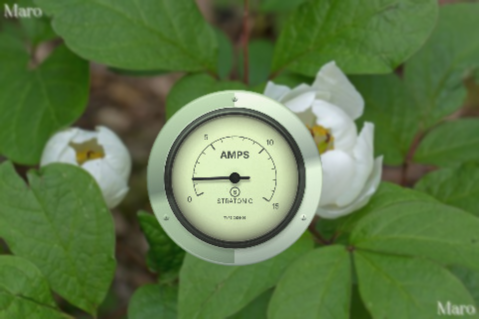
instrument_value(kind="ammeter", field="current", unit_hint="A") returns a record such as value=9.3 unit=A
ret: value=1.5 unit=A
